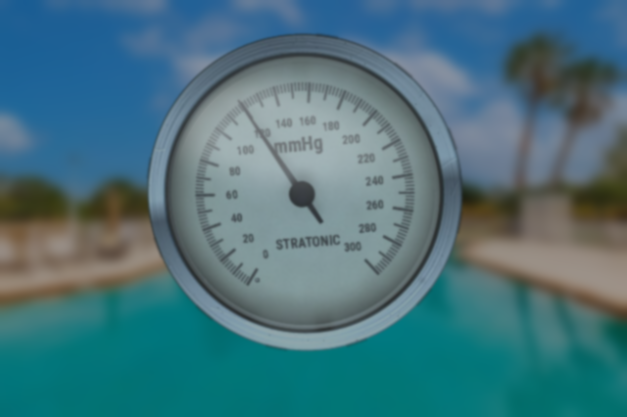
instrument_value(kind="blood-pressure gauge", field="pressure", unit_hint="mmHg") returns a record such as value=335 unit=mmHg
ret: value=120 unit=mmHg
